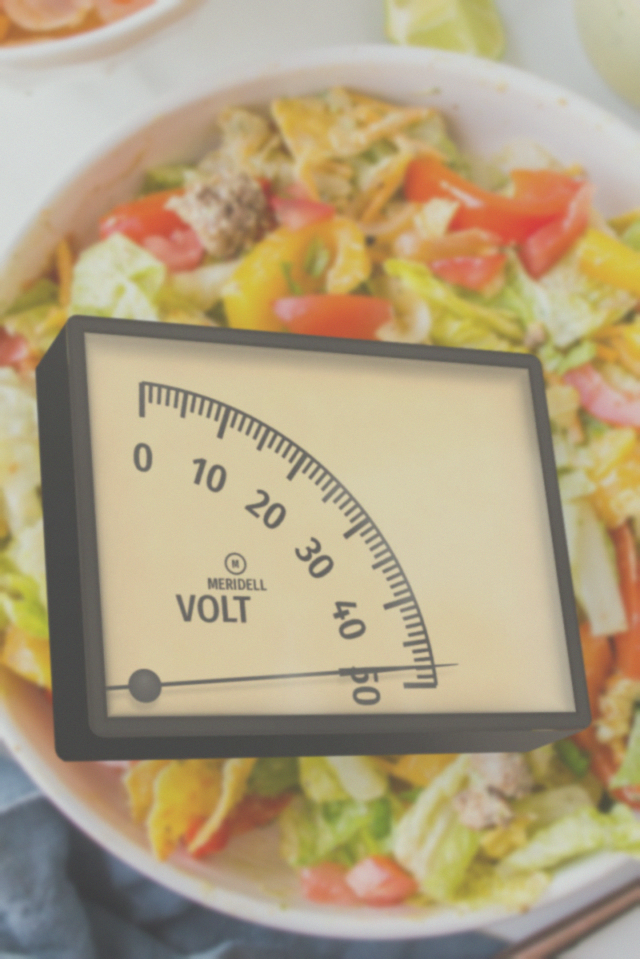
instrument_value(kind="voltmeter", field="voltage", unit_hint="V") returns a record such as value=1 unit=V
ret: value=48 unit=V
